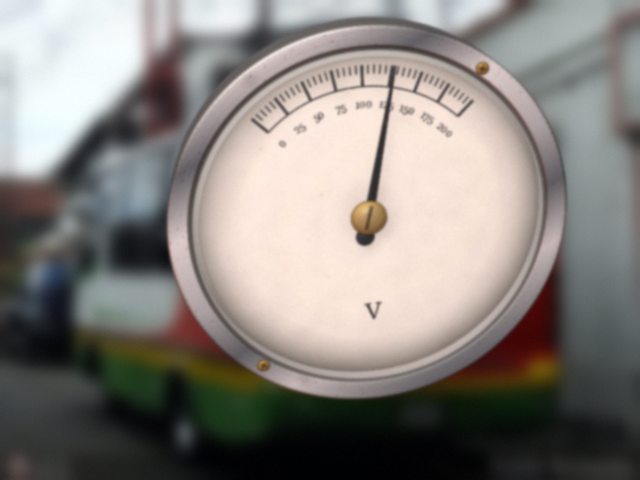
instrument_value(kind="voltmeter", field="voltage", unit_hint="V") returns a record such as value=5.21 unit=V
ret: value=125 unit=V
